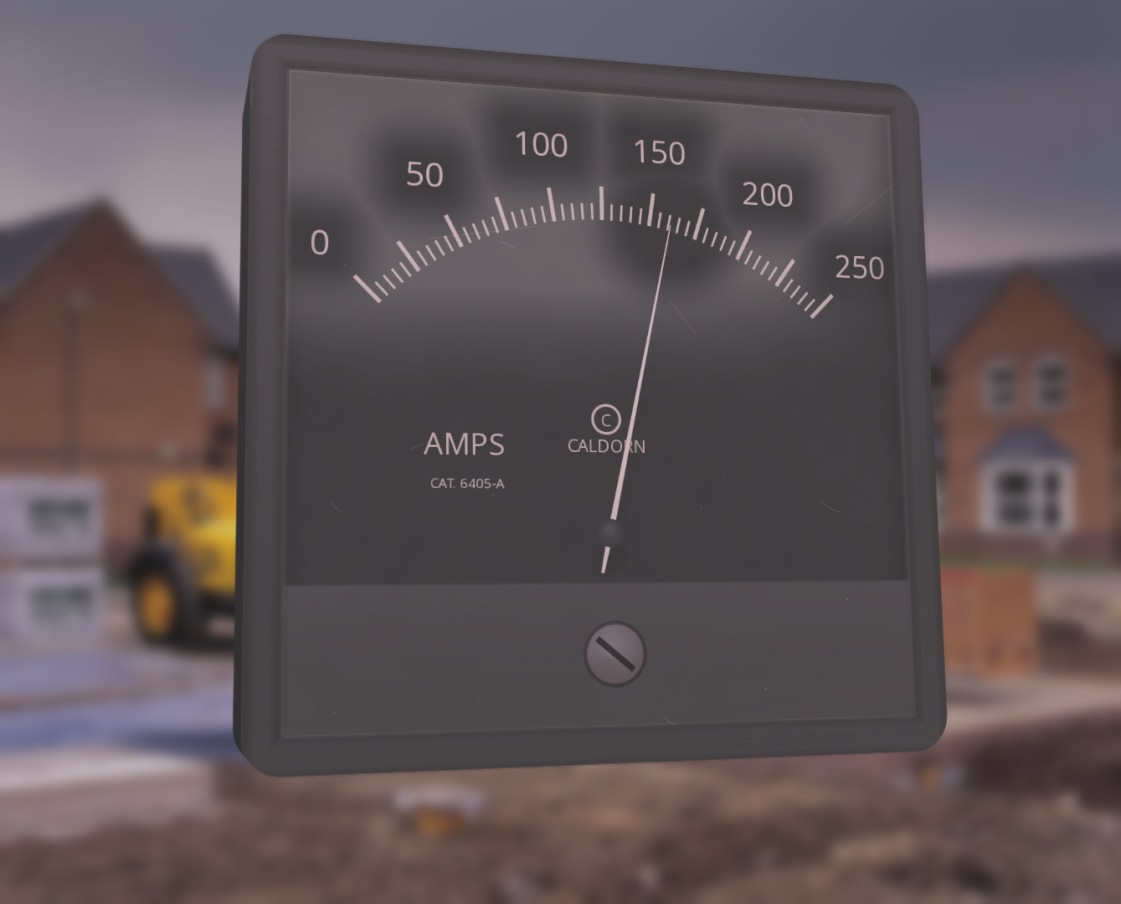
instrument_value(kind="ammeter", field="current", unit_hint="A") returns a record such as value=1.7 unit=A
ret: value=160 unit=A
